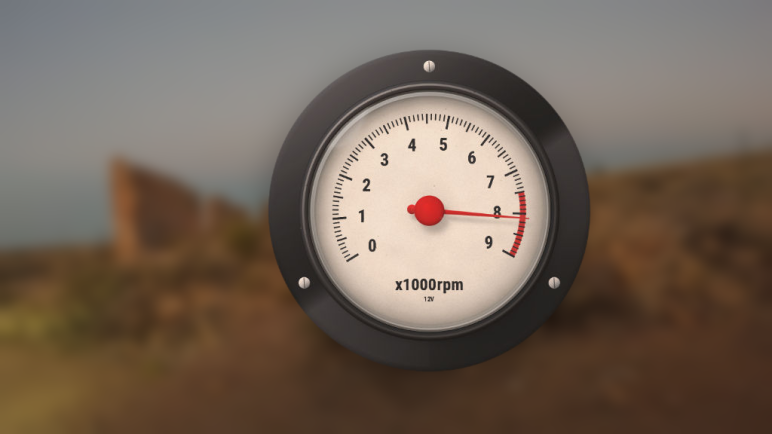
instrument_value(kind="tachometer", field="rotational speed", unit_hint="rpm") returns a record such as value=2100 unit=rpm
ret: value=8100 unit=rpm
